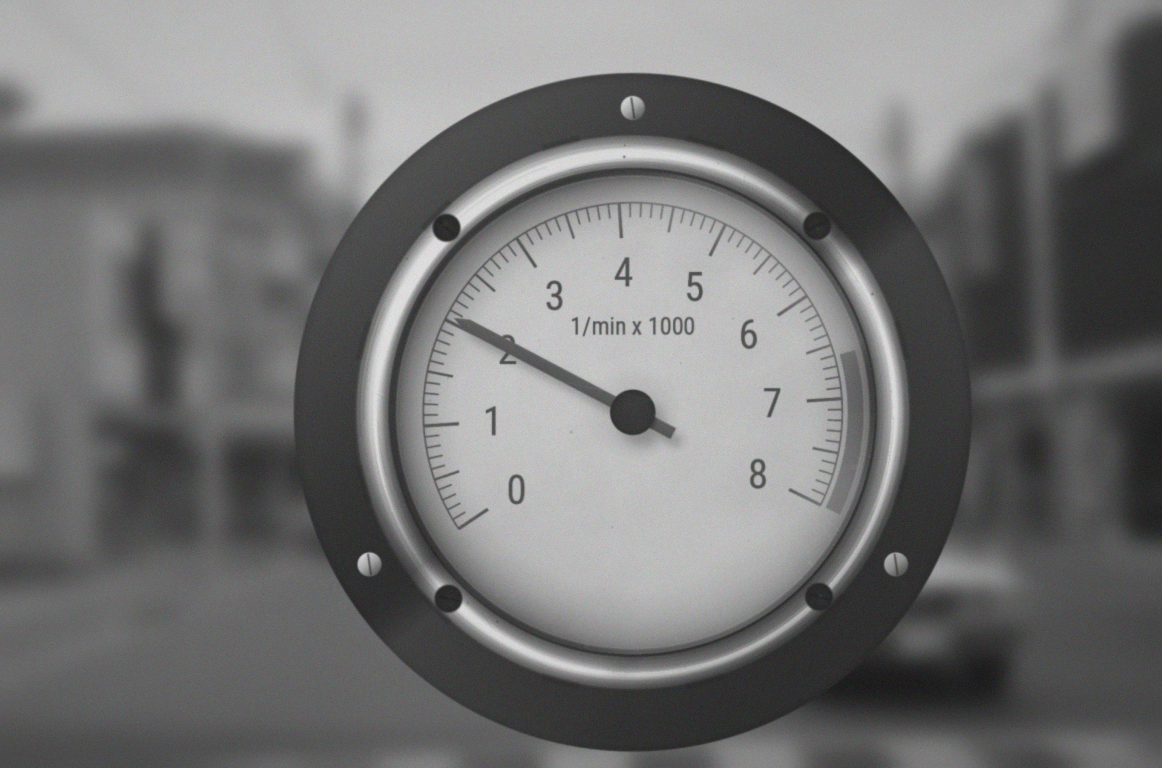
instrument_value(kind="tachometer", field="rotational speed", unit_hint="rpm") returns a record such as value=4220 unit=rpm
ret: value=2050 unit=rpm
